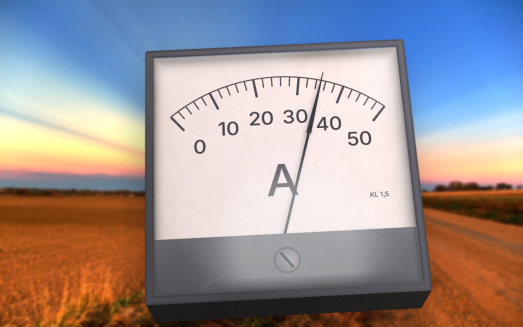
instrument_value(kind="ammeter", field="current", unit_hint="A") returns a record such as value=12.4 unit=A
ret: value=35 unit=A
